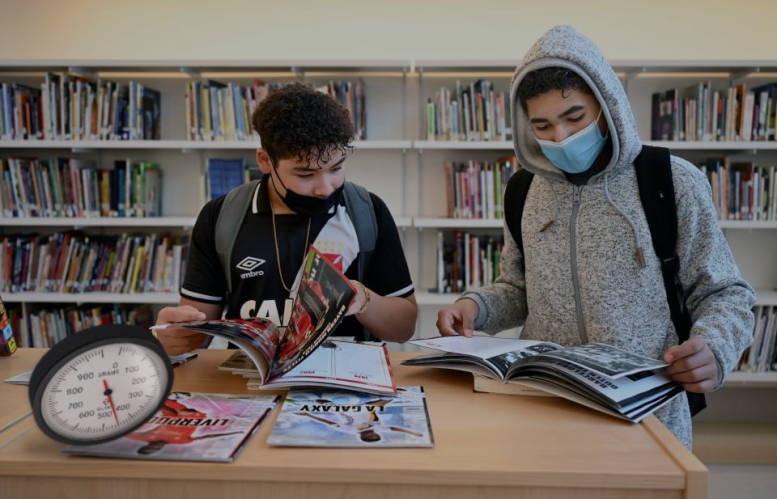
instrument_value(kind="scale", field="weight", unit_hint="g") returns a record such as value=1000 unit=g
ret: value=450 unit=g
